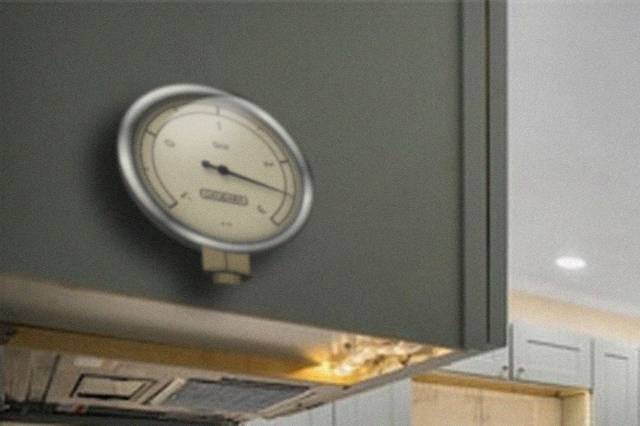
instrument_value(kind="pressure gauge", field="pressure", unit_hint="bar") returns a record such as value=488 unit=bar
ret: value=2.5 unit=bar
